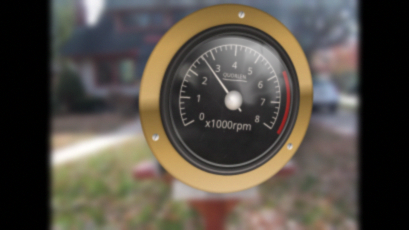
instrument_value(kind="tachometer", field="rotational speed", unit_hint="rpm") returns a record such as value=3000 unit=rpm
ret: value=2600 unit=rpm
